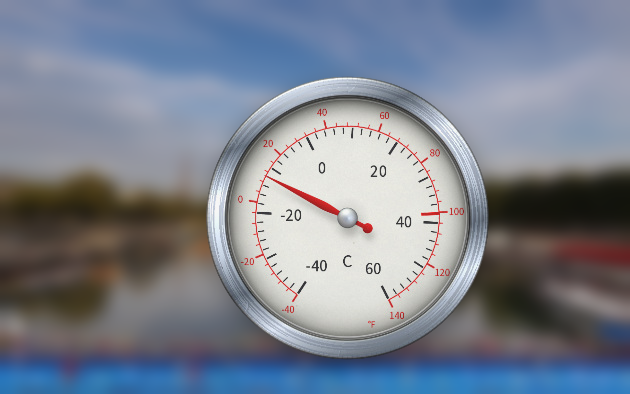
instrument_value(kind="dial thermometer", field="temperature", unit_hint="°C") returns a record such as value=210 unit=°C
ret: value=-12 unit=°C
